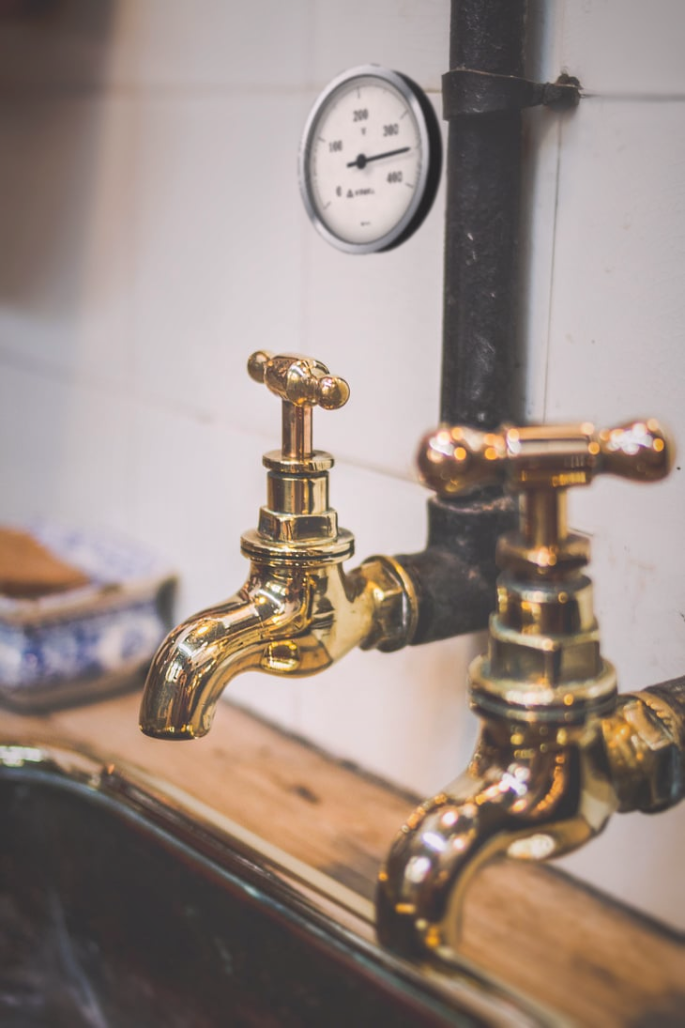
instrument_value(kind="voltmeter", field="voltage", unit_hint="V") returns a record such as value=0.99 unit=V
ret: value=350 unit=V
